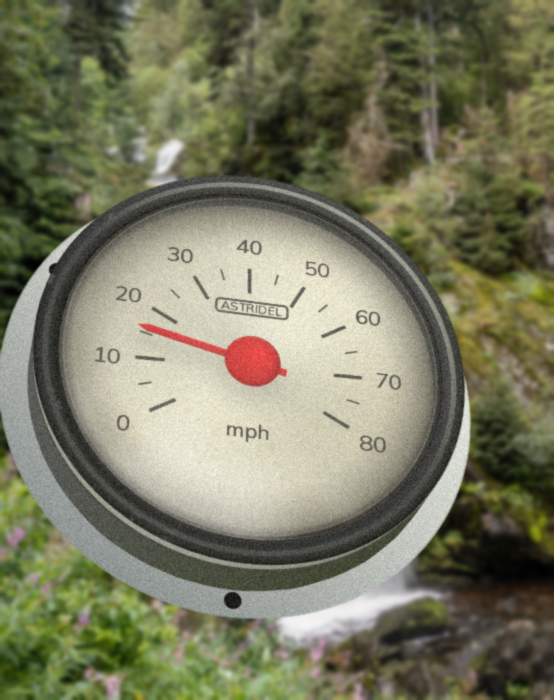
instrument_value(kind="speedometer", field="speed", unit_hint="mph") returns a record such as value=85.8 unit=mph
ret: value=15 unit=mph
